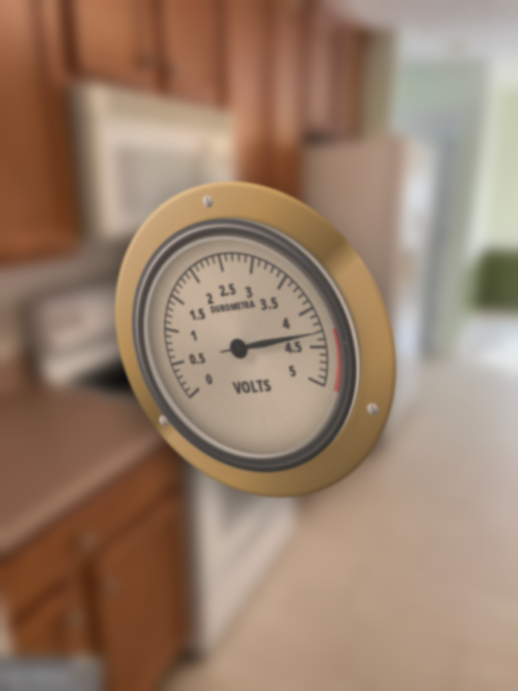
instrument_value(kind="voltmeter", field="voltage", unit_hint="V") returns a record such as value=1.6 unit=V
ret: value=4.3 unit=V
